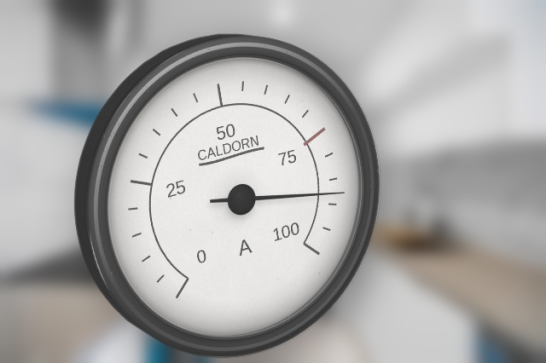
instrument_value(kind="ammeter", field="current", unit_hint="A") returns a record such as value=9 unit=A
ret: value=87.5 unit=A
